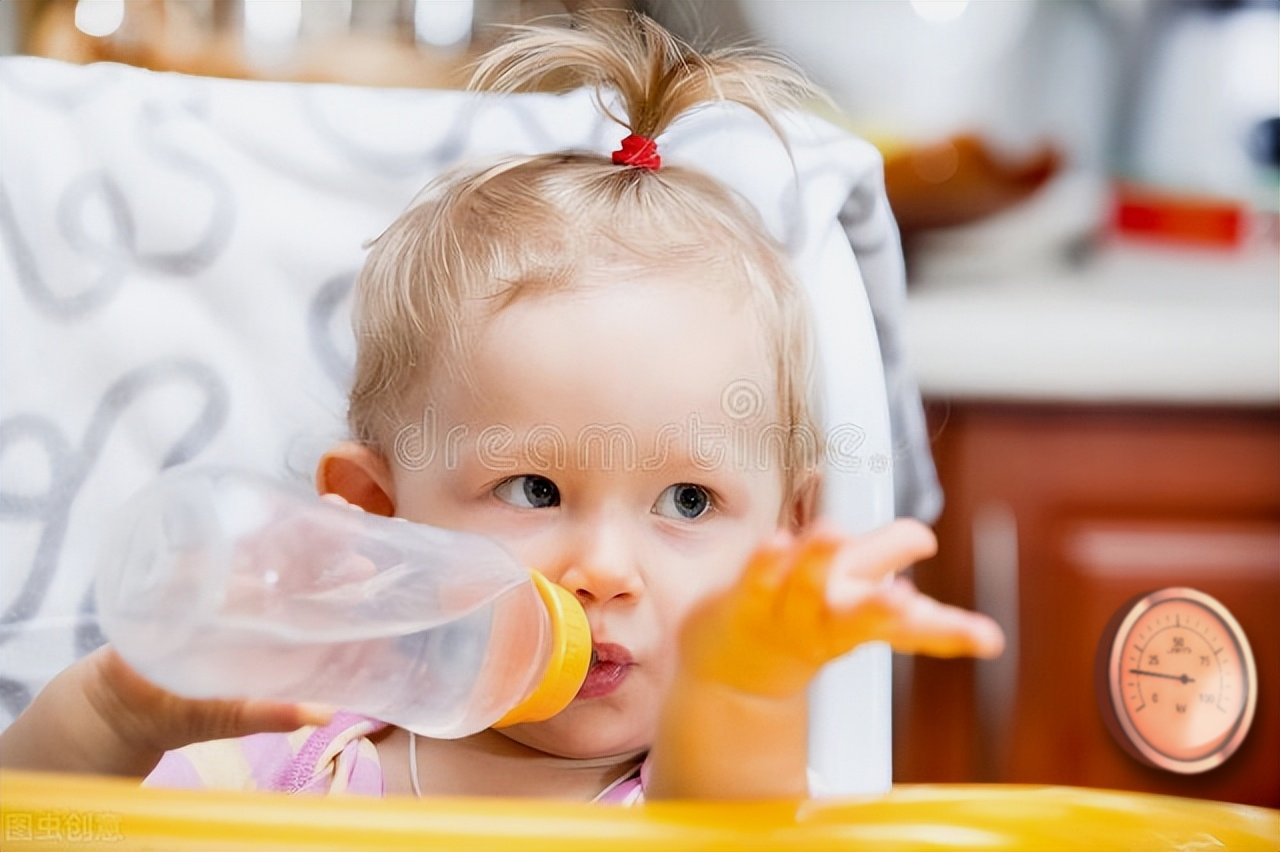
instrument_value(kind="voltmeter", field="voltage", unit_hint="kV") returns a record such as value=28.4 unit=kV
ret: value=15 unit=kV
